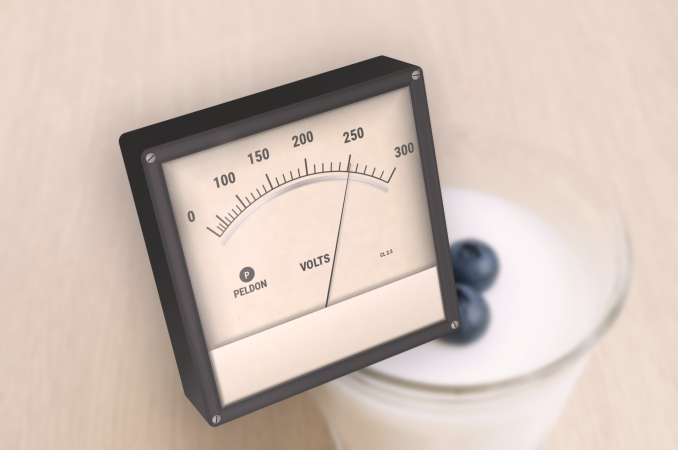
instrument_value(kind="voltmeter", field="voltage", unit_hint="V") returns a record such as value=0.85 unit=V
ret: value=250 unit=V
